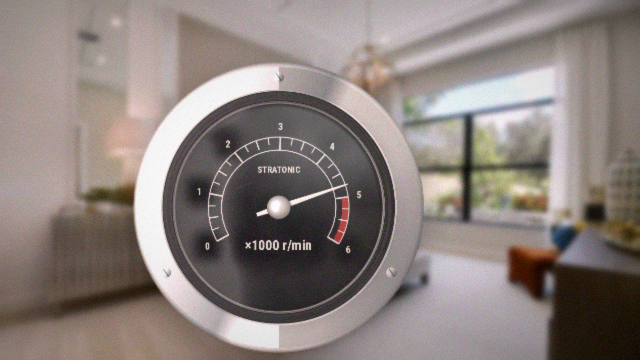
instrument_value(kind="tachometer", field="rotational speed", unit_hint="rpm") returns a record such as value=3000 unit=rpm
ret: value=4750 unit=rpm
